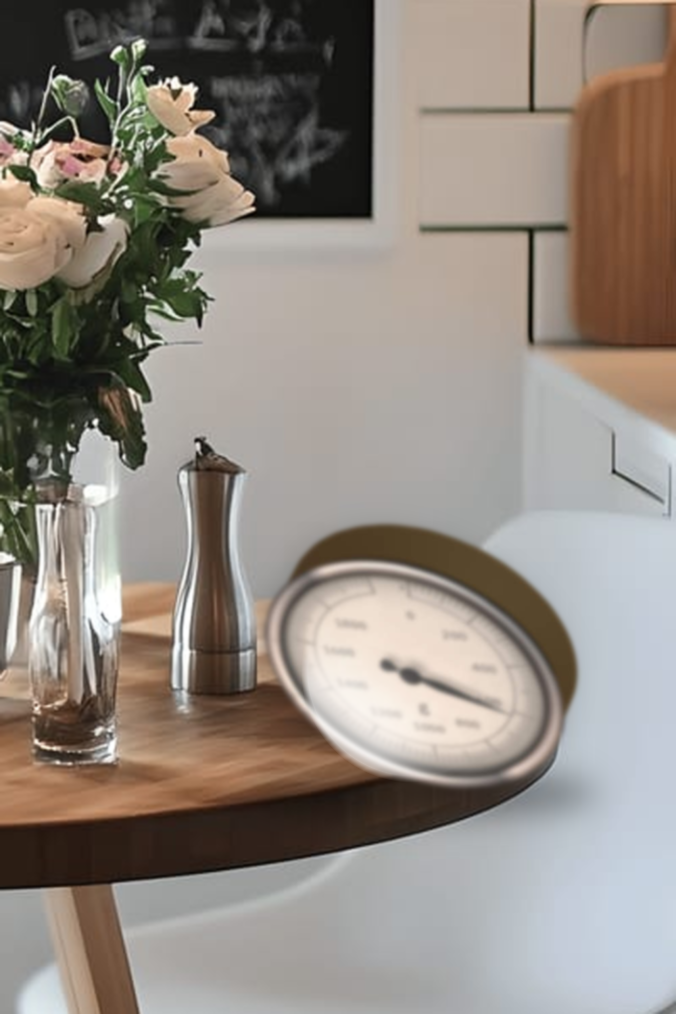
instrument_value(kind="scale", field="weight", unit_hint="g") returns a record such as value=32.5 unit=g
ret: value=600 unit=g
